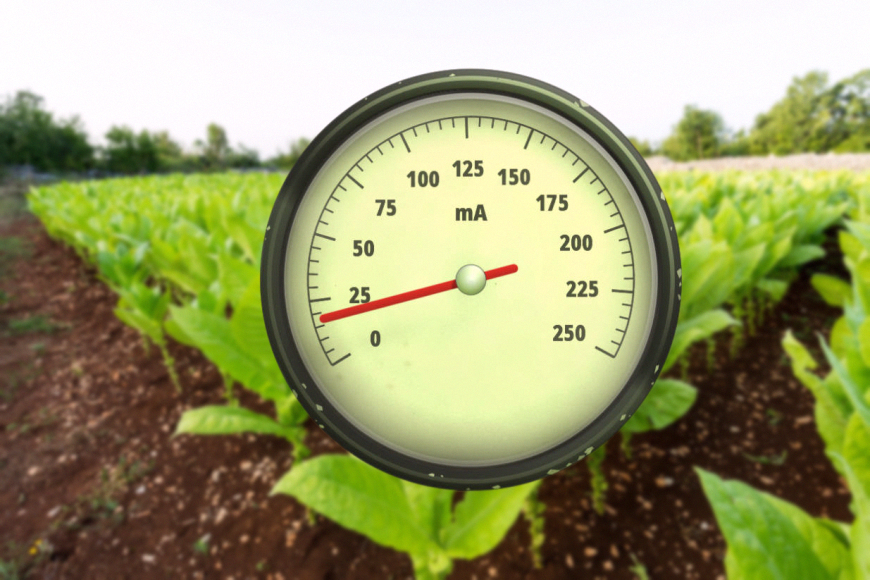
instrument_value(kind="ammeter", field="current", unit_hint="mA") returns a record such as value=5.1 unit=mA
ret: value=17.5 unit=mA
